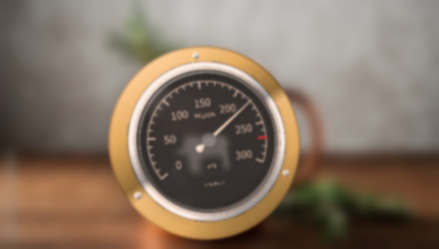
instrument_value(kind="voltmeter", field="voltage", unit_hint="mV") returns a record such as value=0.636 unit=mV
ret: value=220 unit=mV
